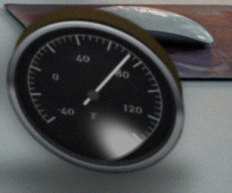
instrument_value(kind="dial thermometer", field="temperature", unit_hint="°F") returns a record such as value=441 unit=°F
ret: value=72 unit=°F
